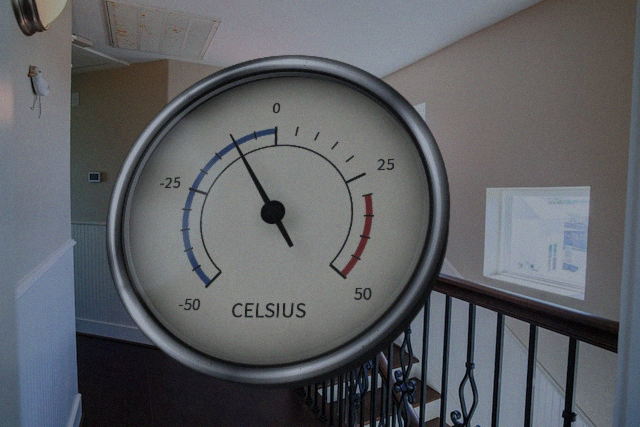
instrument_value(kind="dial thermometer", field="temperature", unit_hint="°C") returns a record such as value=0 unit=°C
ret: value=-10 unit=°C
